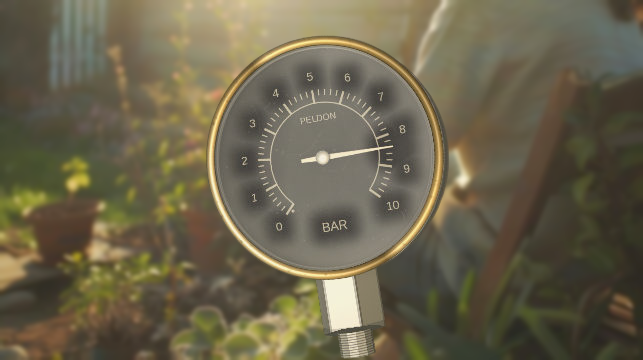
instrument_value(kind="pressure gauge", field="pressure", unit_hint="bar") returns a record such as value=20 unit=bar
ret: value=8.4 unit=bar
